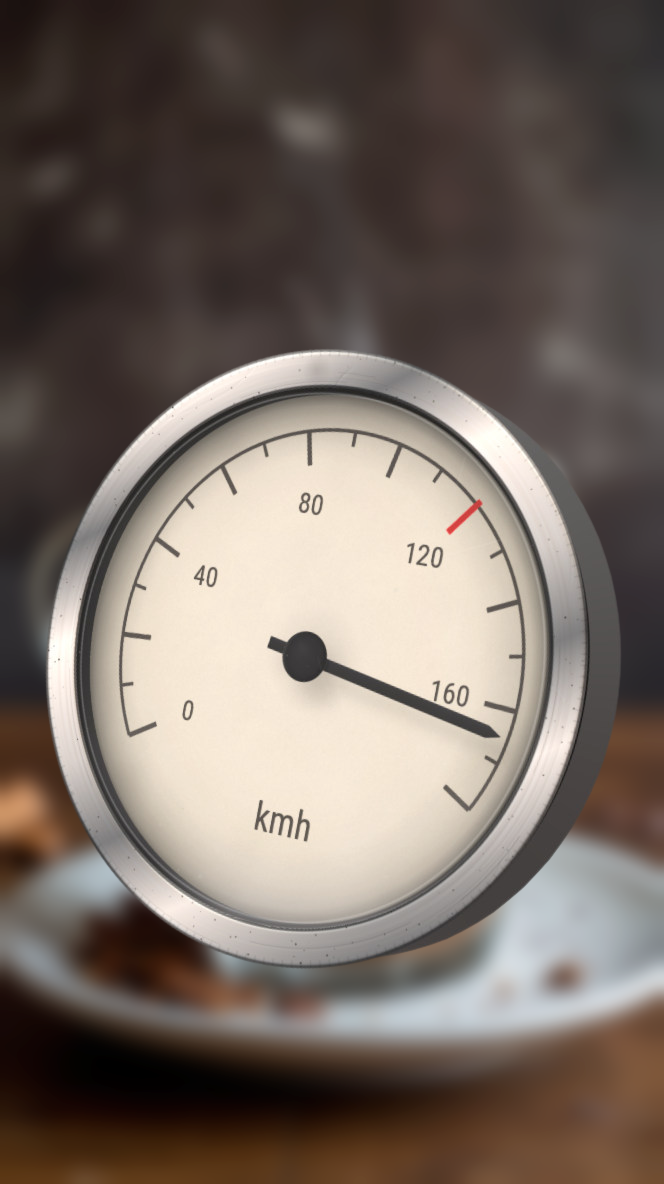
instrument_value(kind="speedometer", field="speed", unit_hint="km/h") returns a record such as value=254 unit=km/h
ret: value=165 unit=km/h
